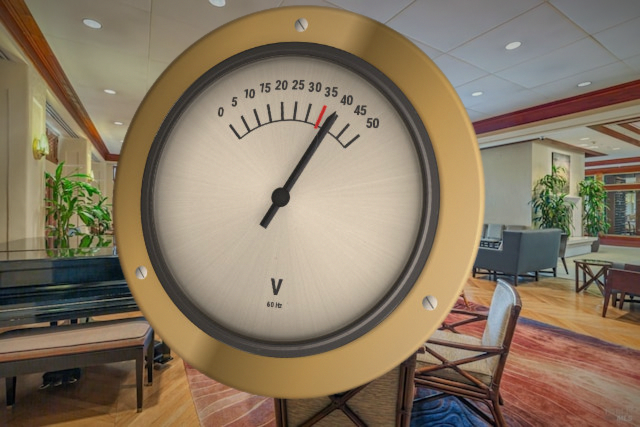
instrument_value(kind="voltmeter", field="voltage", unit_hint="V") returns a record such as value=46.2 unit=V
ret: value=40 unit=V
